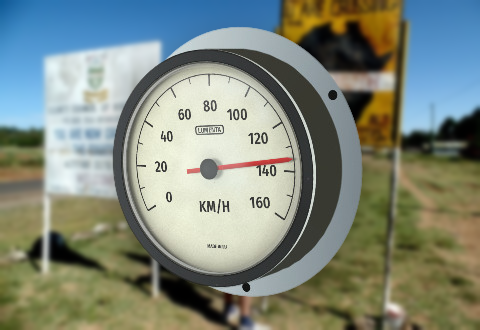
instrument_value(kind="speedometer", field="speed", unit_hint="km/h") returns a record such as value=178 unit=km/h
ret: value=135 unit=km/h
